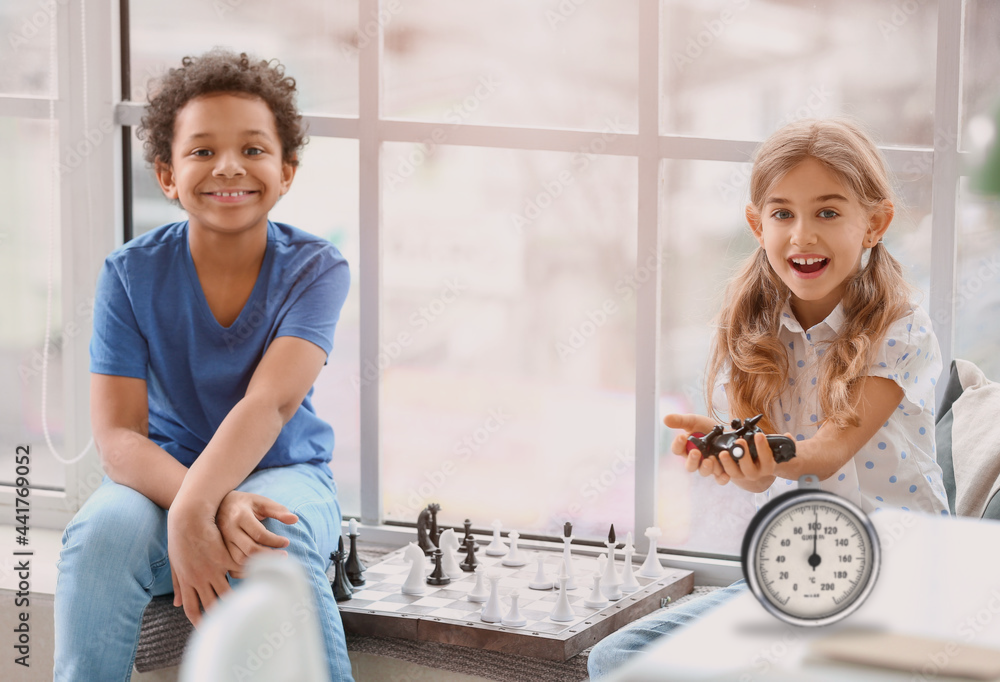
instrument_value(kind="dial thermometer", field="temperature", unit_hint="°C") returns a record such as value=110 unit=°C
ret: value=100 unit=°C
